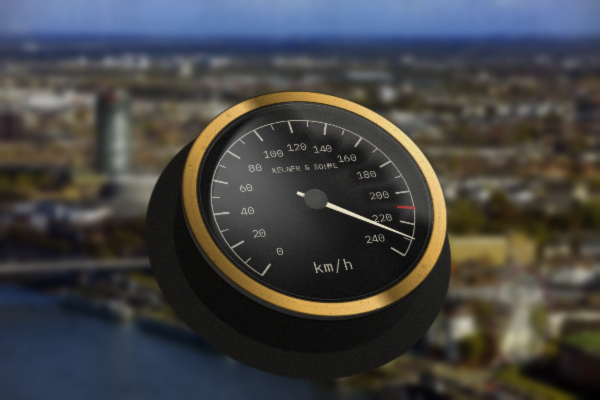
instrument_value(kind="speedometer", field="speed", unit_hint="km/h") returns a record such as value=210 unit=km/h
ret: value=230 unit=km/h
